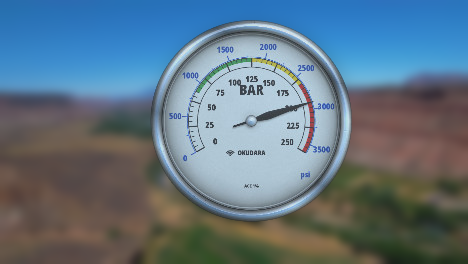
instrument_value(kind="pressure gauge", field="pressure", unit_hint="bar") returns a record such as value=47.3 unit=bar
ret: value=200 unit=bar
